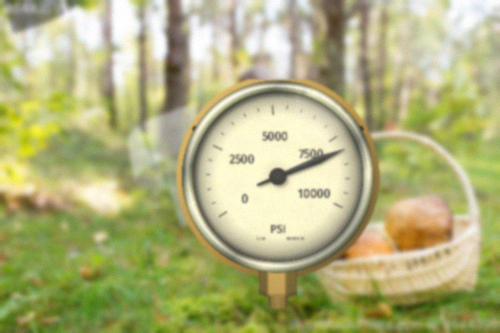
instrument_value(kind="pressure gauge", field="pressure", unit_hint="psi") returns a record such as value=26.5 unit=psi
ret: value=8000 unit=psi
